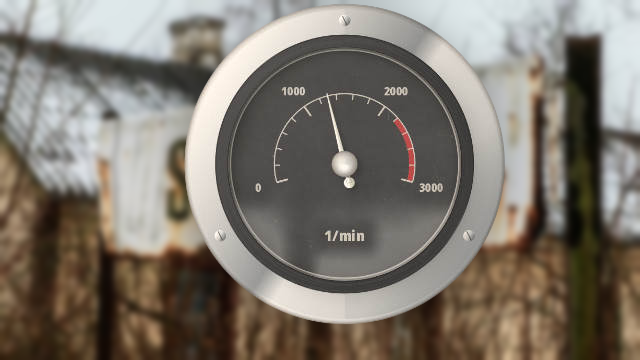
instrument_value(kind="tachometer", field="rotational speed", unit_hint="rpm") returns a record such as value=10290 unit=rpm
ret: value=1300 unit=rpm
